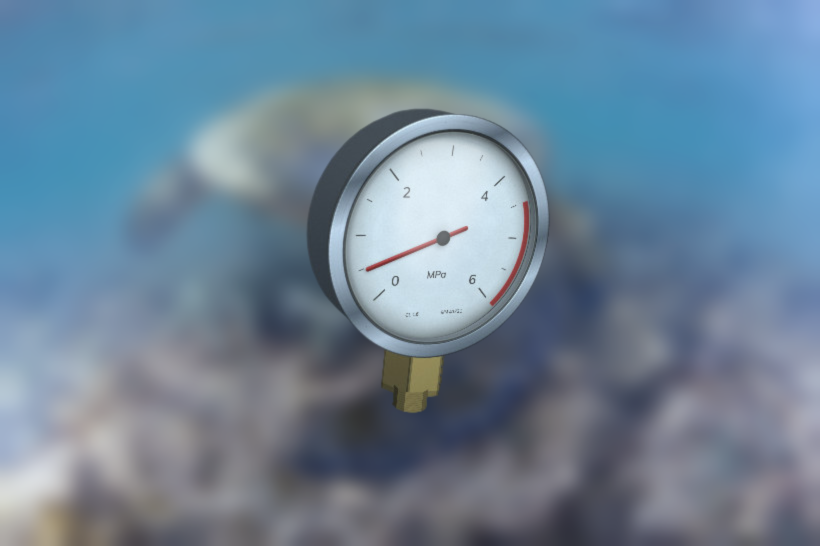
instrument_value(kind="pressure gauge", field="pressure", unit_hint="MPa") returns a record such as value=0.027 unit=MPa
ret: value=0.5 unit=MPa
